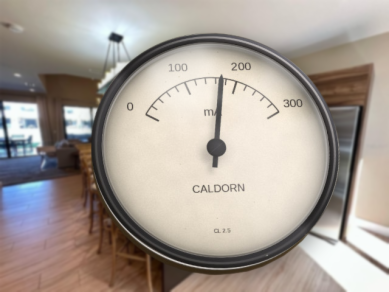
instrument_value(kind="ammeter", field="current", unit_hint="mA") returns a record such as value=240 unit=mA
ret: value=170 unit=mA
